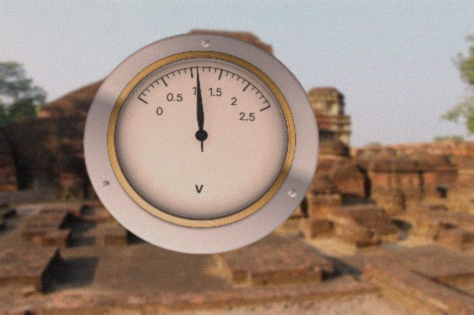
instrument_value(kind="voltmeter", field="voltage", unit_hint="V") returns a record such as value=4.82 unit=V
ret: value=1.1 unit=V
